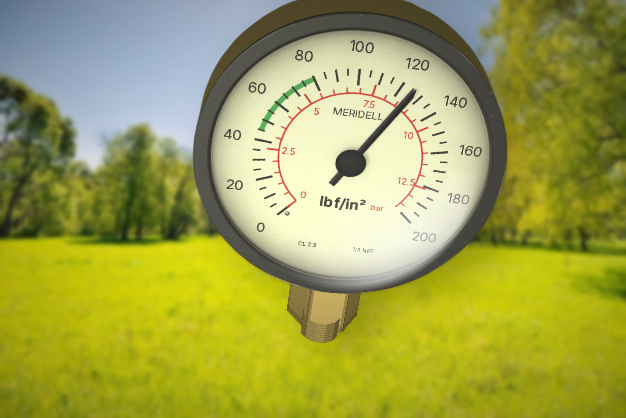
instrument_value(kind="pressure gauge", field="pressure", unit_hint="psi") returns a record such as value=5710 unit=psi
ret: value=125 unit=psi
